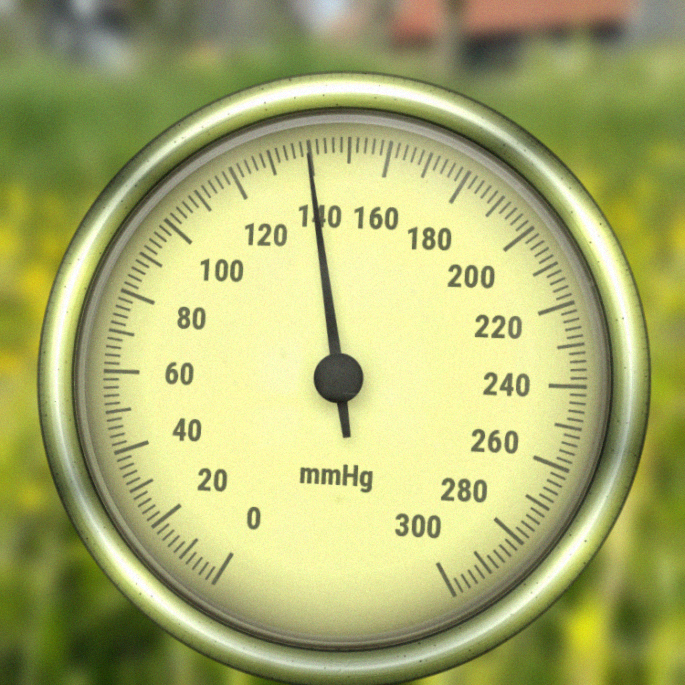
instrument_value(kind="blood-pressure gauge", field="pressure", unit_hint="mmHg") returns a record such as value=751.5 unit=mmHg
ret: value=140 unit=mmHg
